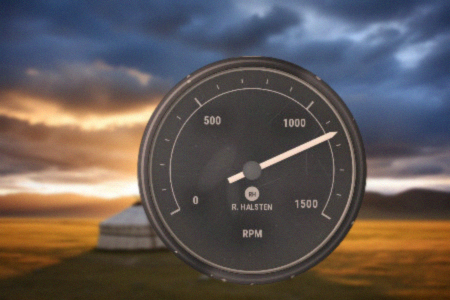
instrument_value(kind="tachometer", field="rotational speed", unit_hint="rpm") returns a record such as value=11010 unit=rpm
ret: value=1150 unit=rpm
